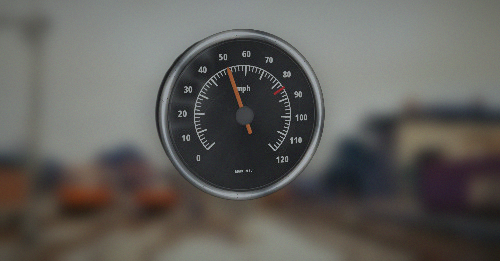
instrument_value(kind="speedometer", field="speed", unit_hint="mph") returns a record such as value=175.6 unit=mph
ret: value=50 unit=mph
